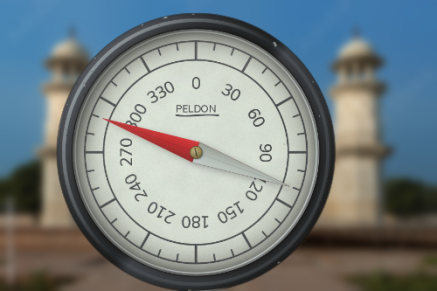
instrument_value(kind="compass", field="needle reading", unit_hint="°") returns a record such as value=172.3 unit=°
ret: value=290 unit=°
